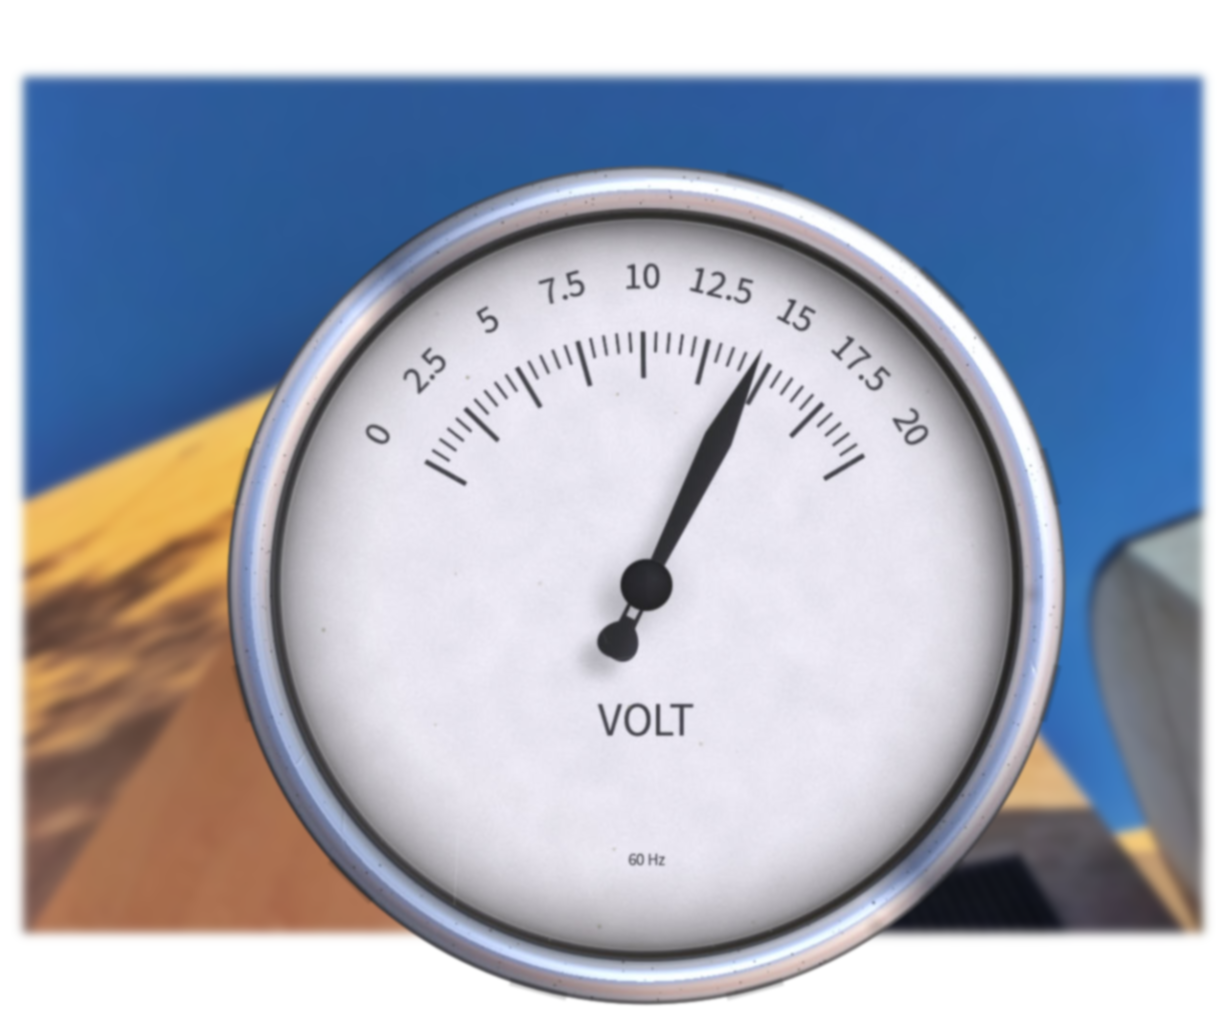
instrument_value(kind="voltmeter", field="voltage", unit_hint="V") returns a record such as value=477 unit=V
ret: value=14.5 unit=V
